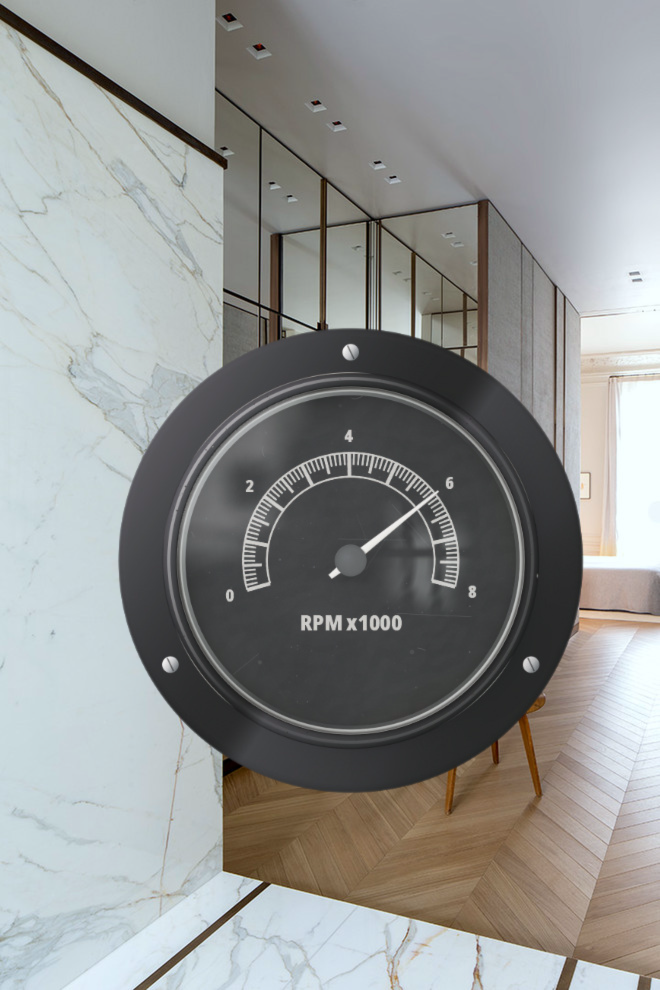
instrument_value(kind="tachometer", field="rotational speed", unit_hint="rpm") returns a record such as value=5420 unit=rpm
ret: value=6000 unit=rpm
